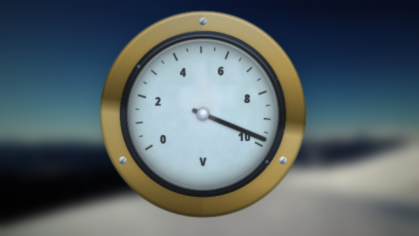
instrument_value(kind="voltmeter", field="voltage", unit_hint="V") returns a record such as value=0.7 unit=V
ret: value=9.75 unit=V
